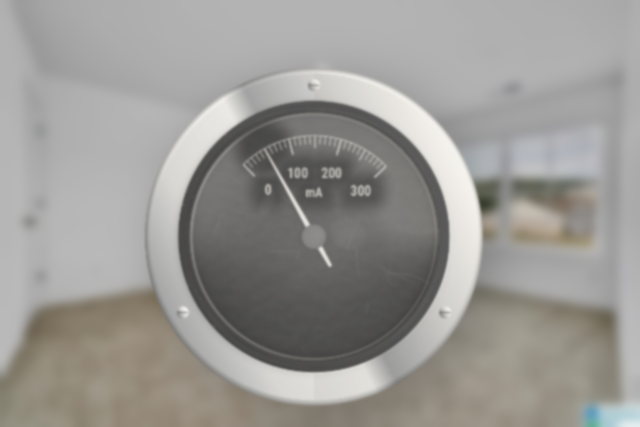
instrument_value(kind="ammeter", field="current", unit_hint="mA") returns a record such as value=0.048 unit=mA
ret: value=50 unit=mA
